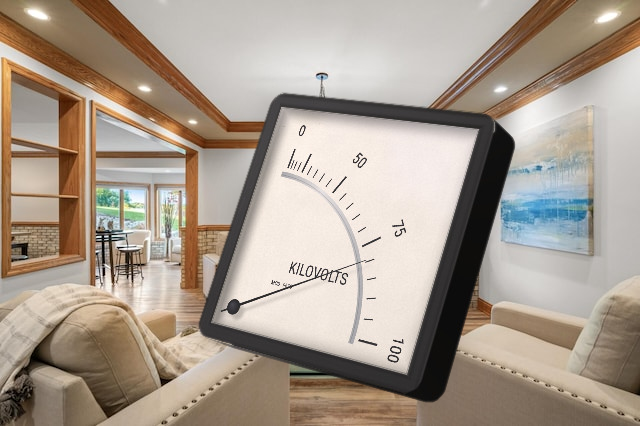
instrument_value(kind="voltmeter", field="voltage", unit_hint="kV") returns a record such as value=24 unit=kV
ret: value=80 unit=kV
